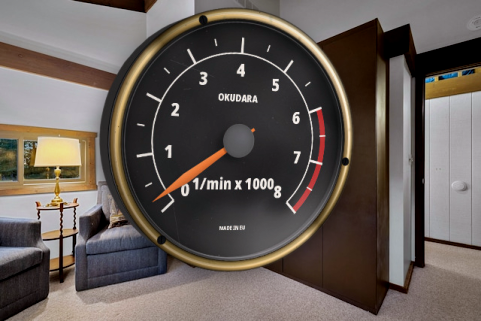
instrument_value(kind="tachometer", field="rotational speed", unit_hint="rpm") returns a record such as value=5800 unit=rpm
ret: value=250 unit=rpm
